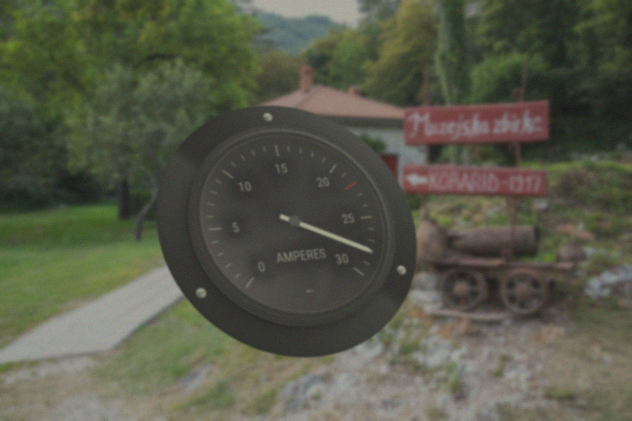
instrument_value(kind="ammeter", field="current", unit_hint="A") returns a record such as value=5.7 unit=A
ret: value=28 unit=A
